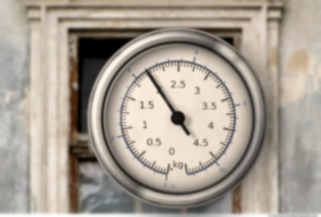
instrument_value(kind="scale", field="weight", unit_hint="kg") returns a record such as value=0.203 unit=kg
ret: value=2 unit=kg
